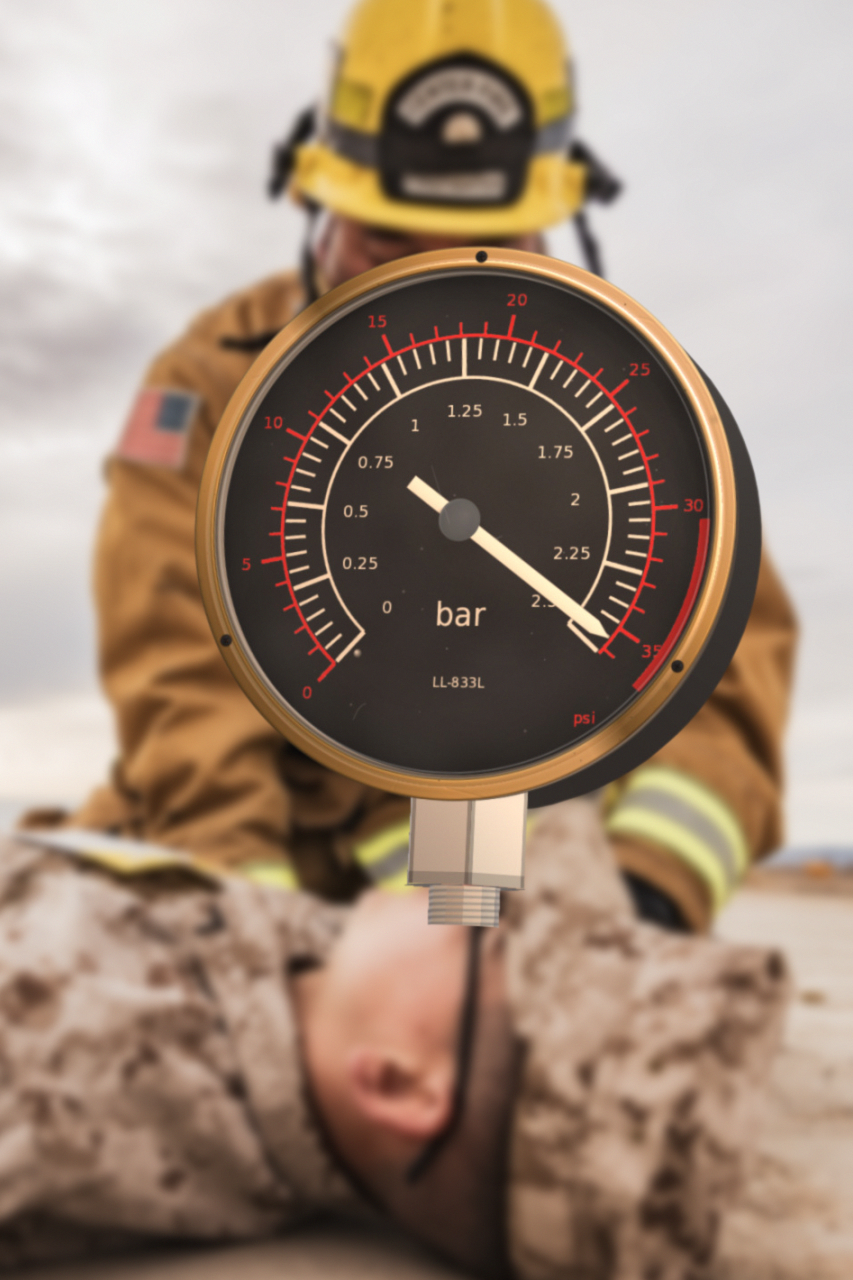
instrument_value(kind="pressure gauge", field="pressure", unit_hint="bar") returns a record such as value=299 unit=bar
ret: value=2.45 unit=bar
